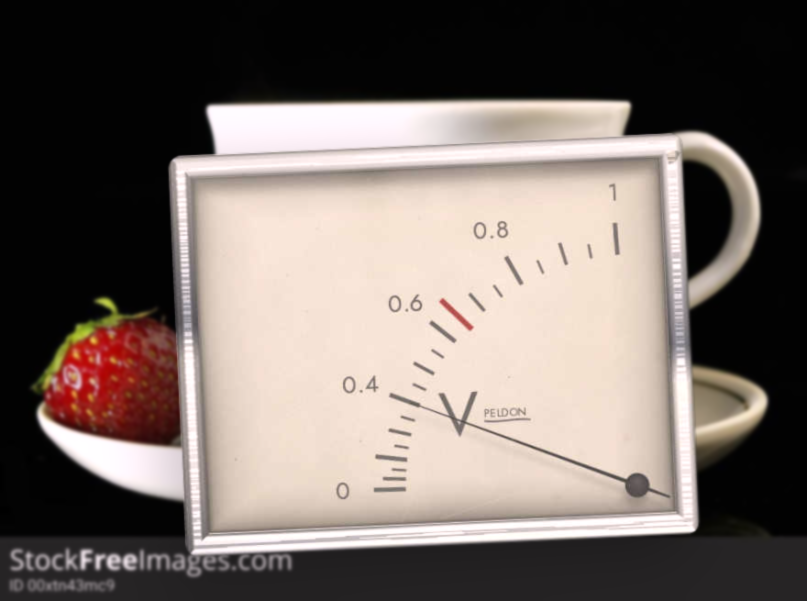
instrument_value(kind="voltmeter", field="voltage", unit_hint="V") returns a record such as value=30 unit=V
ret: value=0.4 unit=V
